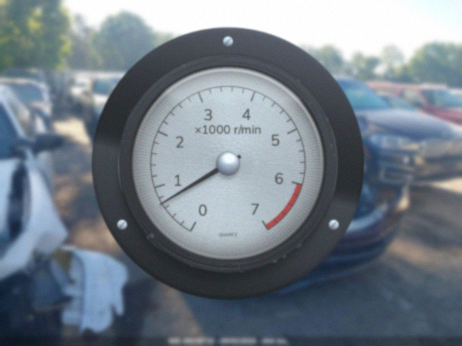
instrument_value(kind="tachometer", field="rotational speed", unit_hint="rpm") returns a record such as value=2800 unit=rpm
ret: value=700 unit=rpm
